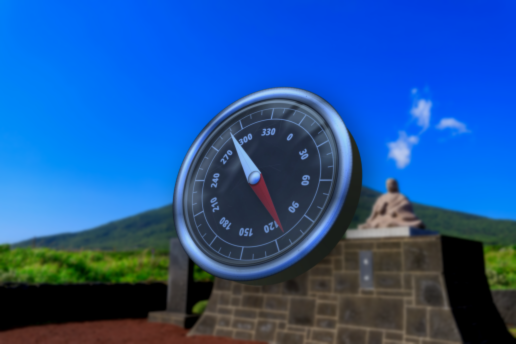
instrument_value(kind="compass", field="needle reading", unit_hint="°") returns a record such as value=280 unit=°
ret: value=110 unit=°
